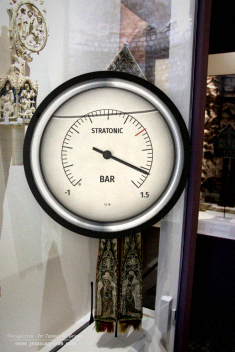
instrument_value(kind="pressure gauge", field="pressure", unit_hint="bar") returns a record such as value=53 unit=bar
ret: value=1.3 unit=bar
